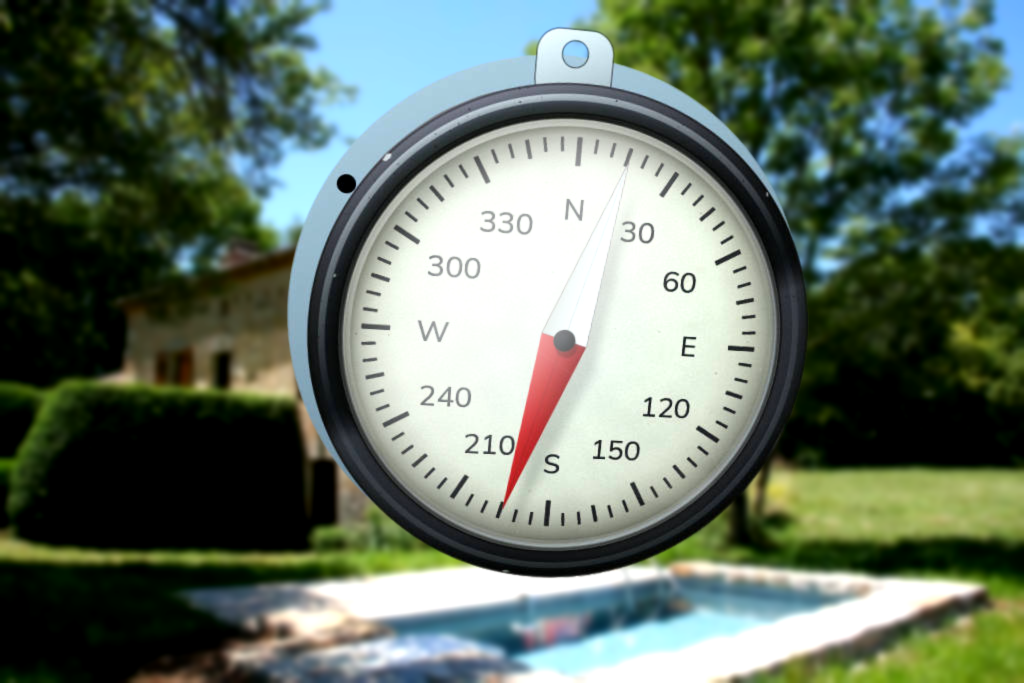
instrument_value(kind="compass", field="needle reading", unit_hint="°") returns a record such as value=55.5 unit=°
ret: value=195 unit=°
